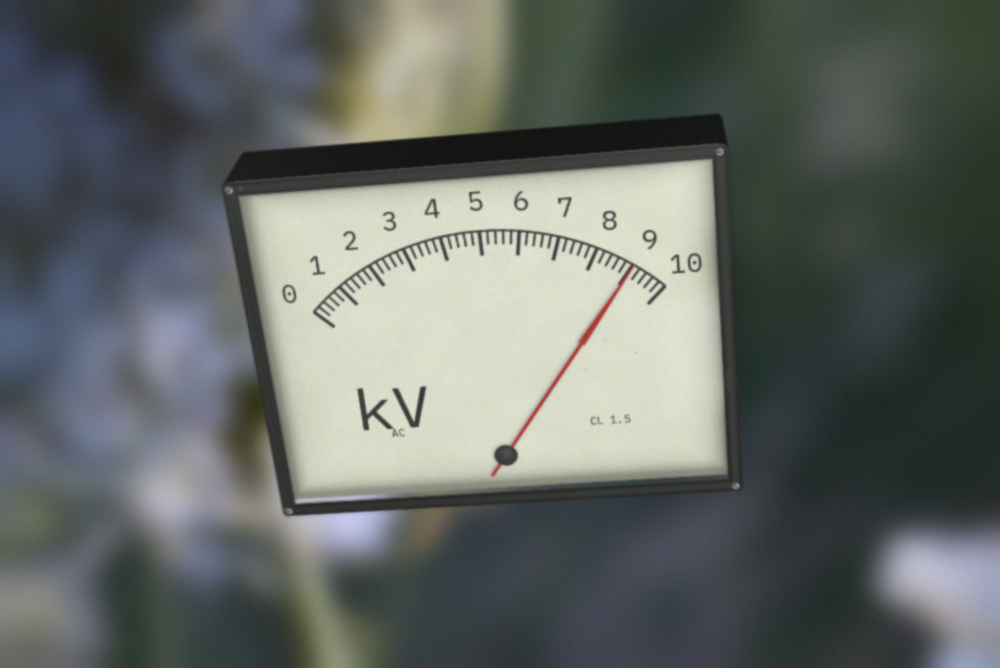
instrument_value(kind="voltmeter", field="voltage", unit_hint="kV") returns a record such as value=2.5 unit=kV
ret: value=9 unit=kV
